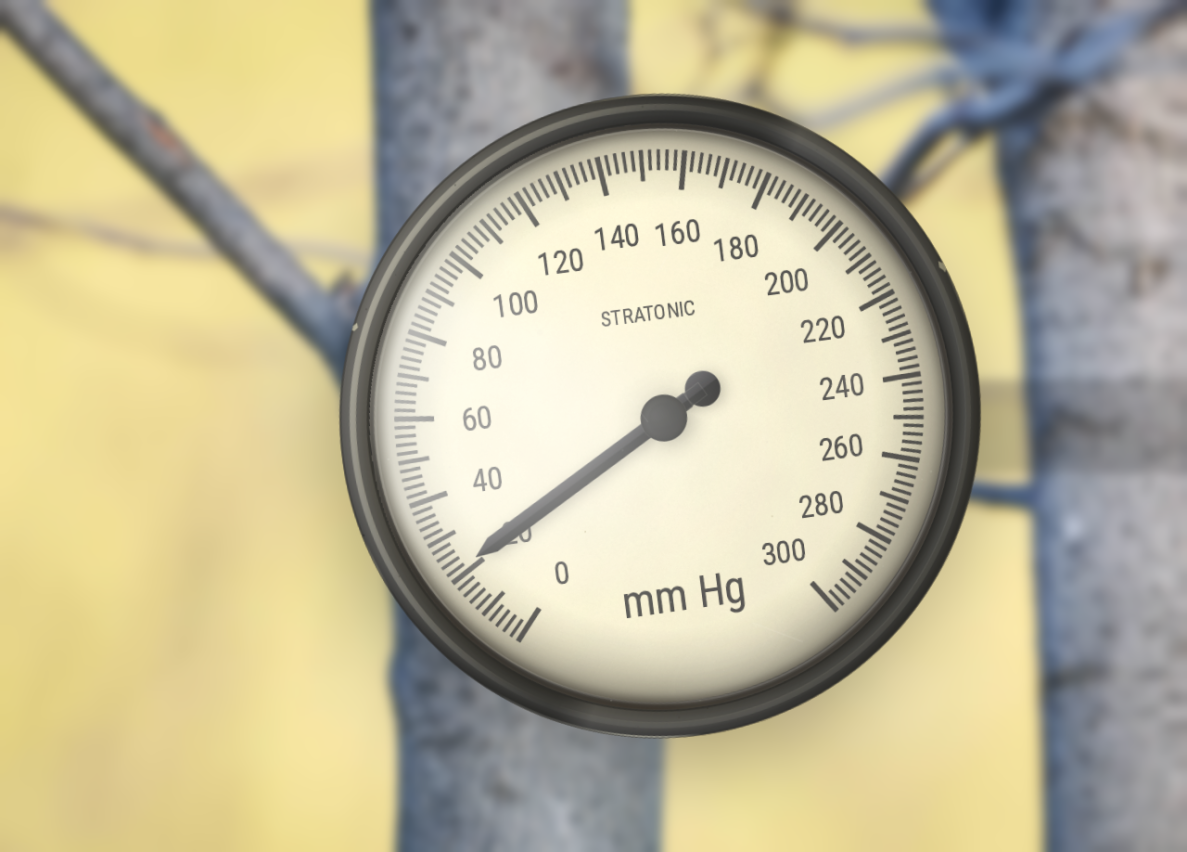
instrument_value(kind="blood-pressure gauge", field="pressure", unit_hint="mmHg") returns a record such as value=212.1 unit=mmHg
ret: value=22 unit=mmHg
